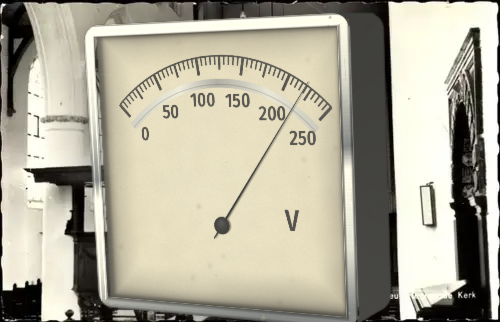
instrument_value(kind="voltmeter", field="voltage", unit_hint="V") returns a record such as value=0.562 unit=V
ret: value=220 unit=V
